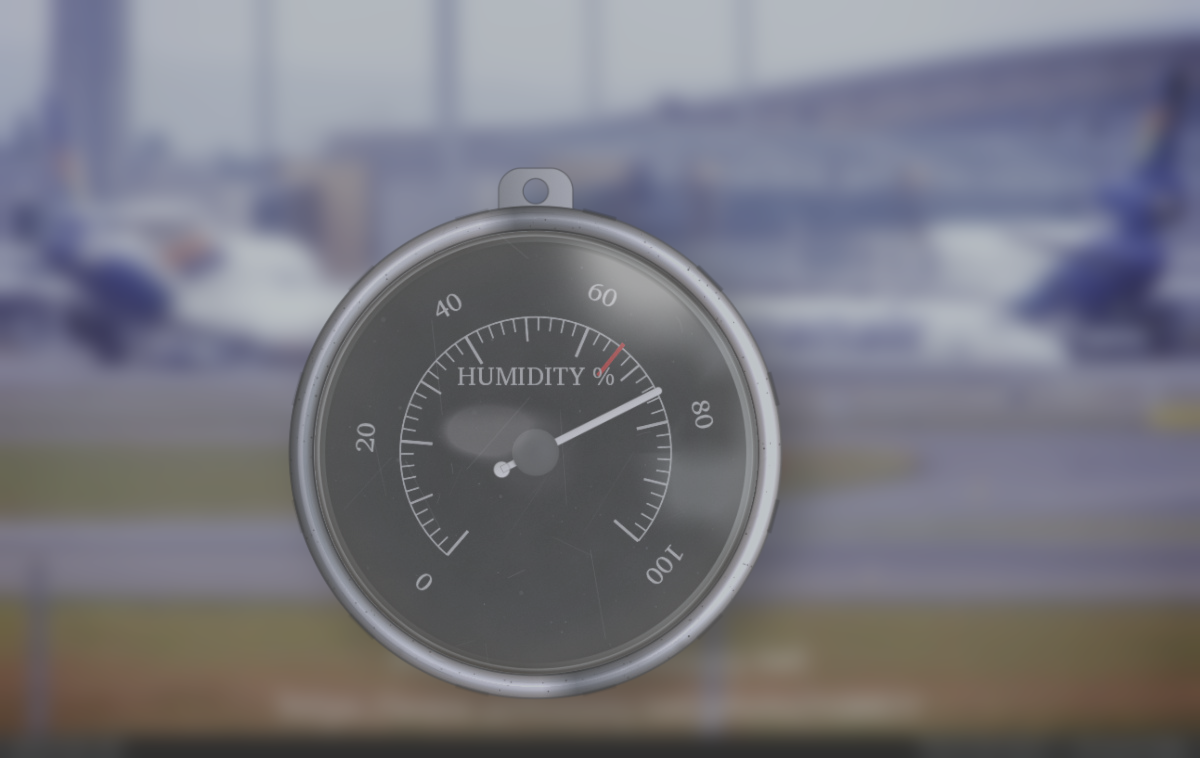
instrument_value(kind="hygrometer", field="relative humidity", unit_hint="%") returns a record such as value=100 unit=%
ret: value=75 unit=%
